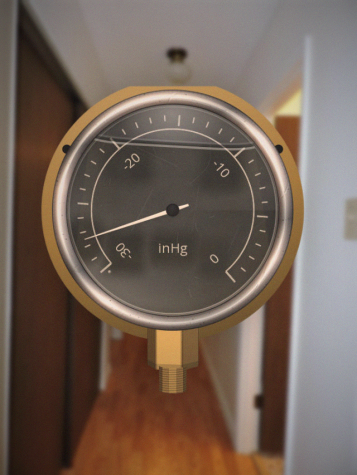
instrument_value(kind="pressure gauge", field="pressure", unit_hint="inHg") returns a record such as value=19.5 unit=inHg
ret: value=-27.5 unit=inHg
